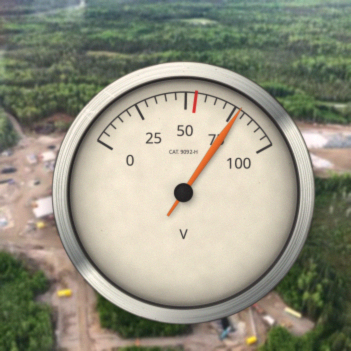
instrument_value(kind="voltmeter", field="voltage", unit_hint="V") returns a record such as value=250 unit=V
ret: value=77.5 unit=V
